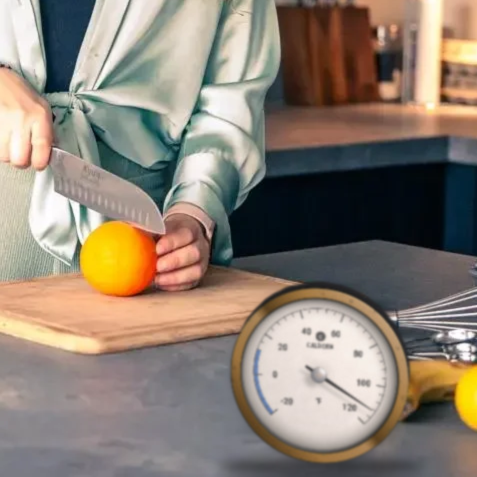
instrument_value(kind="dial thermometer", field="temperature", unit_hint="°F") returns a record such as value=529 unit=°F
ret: value=112 unit=°F
